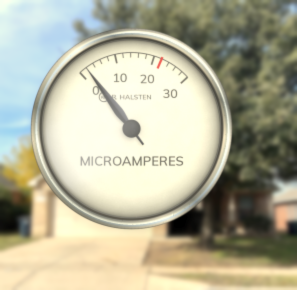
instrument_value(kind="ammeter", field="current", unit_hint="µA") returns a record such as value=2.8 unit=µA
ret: value=2 unit=µA
